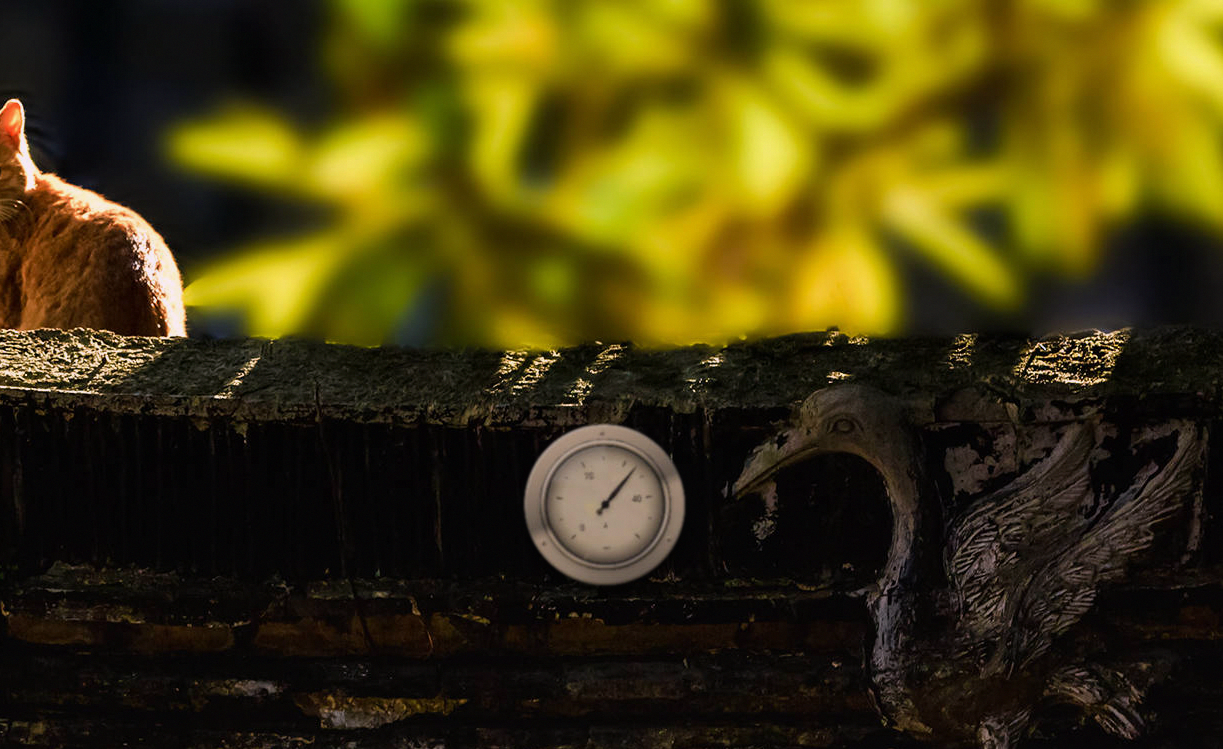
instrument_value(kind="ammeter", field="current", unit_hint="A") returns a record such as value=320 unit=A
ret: value=32.5 unit=A
